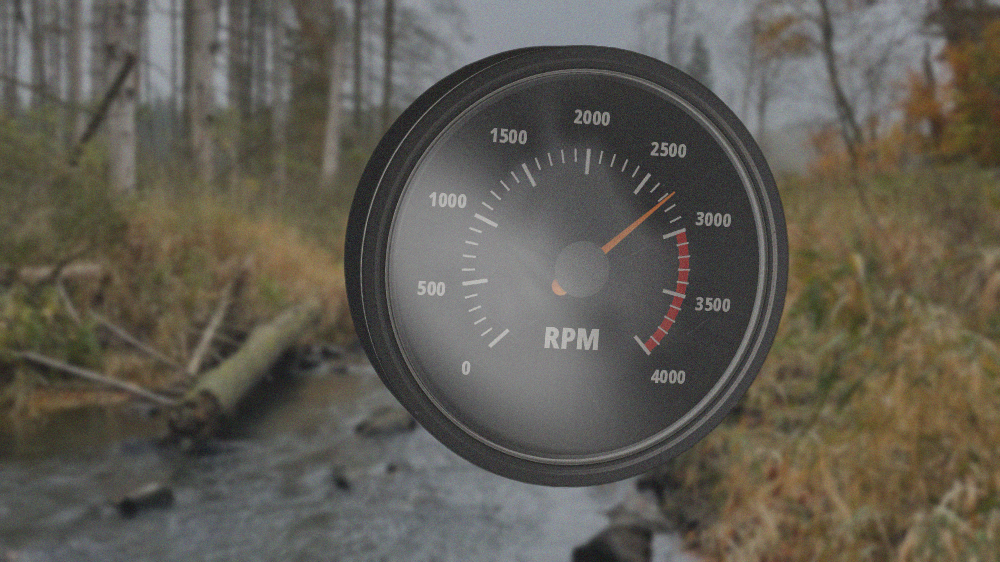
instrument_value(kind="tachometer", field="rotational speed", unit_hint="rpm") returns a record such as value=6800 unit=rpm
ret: value=2700 unit=rpm
